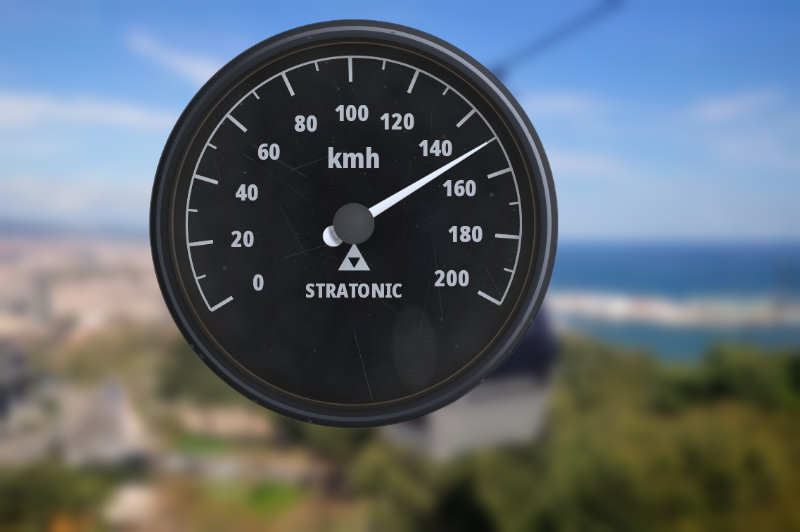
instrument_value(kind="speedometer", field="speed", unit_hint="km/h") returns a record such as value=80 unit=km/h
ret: value=150 unit=km/h
